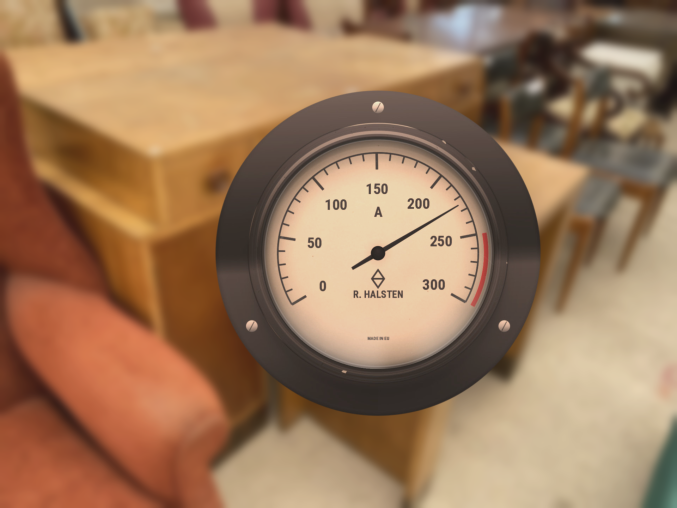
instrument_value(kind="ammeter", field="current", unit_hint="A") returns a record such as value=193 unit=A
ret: value=225 unit=A
